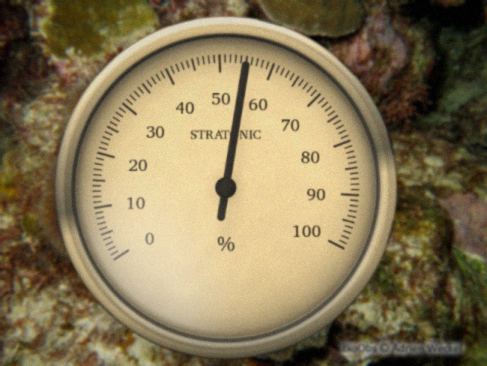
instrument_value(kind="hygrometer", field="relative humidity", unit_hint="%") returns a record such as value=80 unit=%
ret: value=55 unit=%
